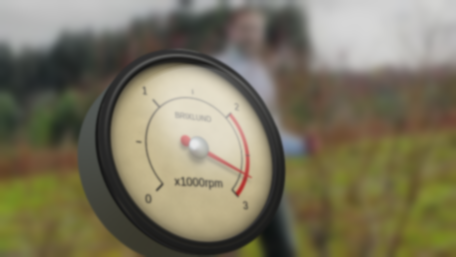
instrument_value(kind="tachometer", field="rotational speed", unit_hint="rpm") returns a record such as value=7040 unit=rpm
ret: value=2750 unit=rpm
